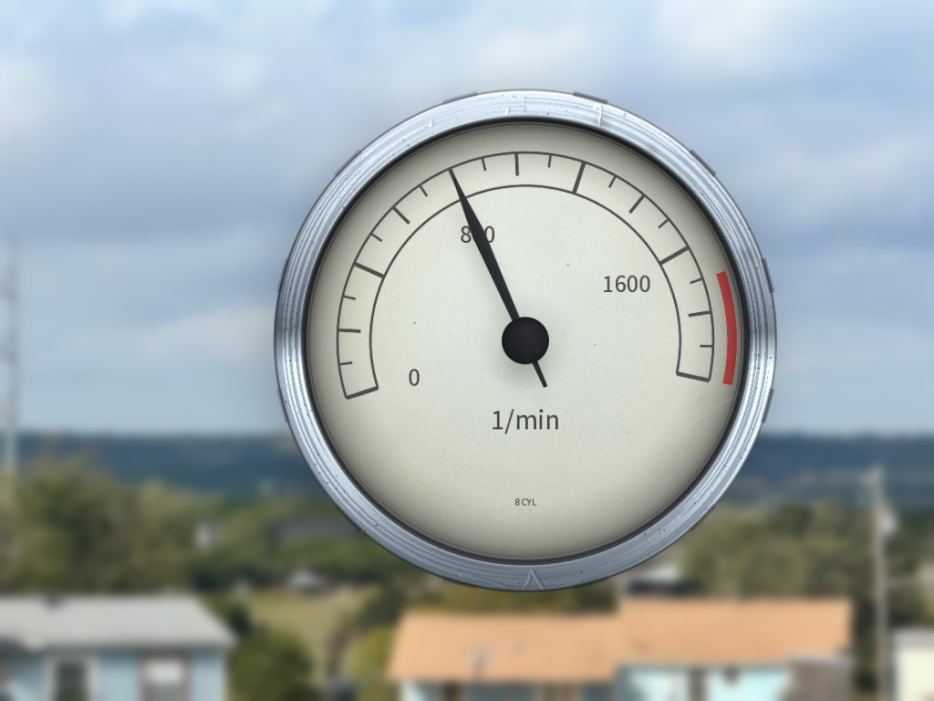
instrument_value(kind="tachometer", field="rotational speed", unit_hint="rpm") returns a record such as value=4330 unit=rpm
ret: value=800 unit=rpm
